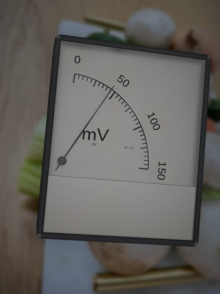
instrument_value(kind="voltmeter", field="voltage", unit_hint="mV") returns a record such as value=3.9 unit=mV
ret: value=45 unit=mV
